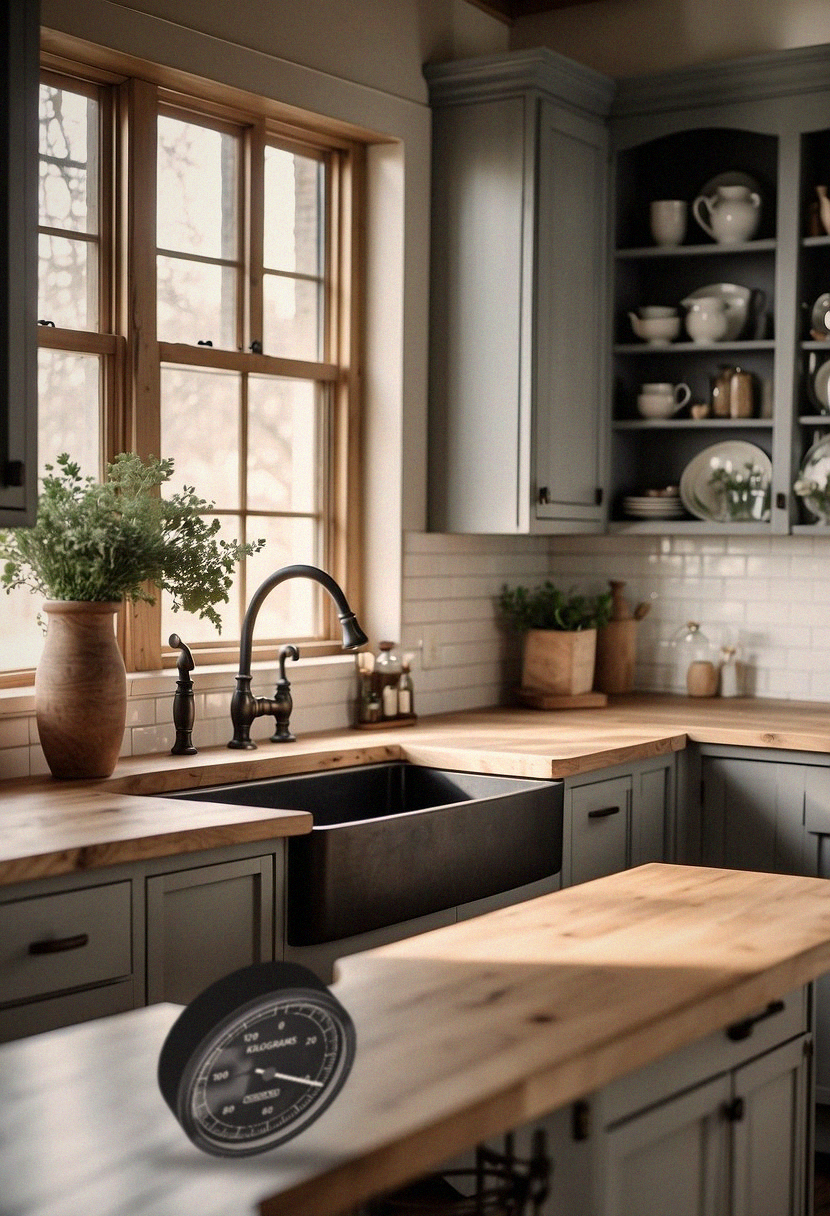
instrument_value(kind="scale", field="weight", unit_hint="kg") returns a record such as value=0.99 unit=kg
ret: value=40 unit=kg
